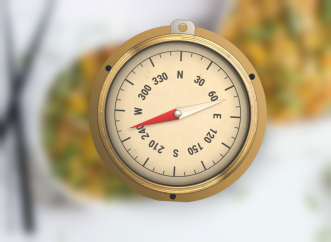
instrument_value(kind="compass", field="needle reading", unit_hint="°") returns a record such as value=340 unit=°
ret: value=250 unit=°
